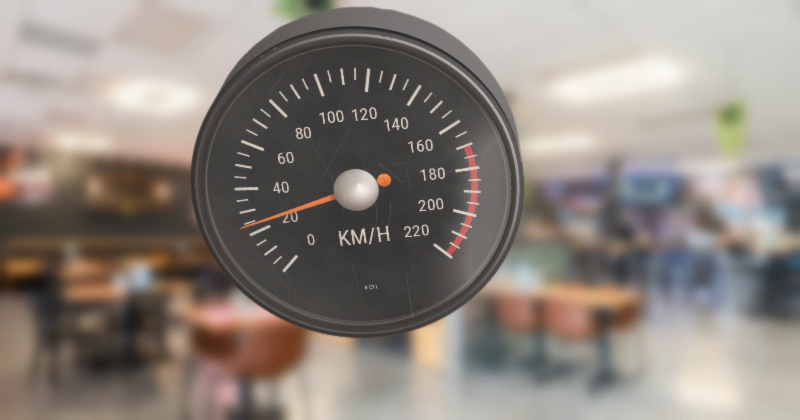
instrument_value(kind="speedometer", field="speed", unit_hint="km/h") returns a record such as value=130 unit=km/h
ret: value=25 unit=km/h
